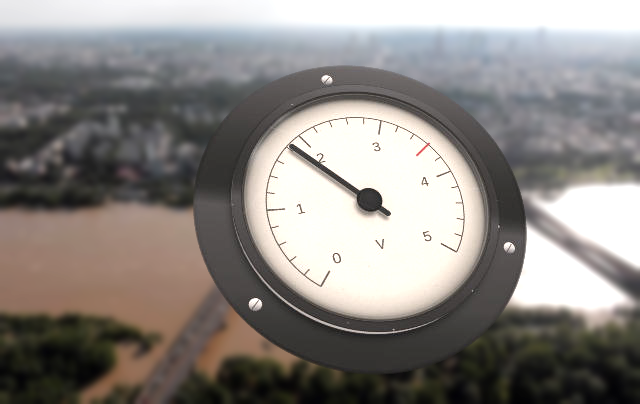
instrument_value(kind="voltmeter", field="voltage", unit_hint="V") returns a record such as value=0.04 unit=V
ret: value=1.8 unit=V
